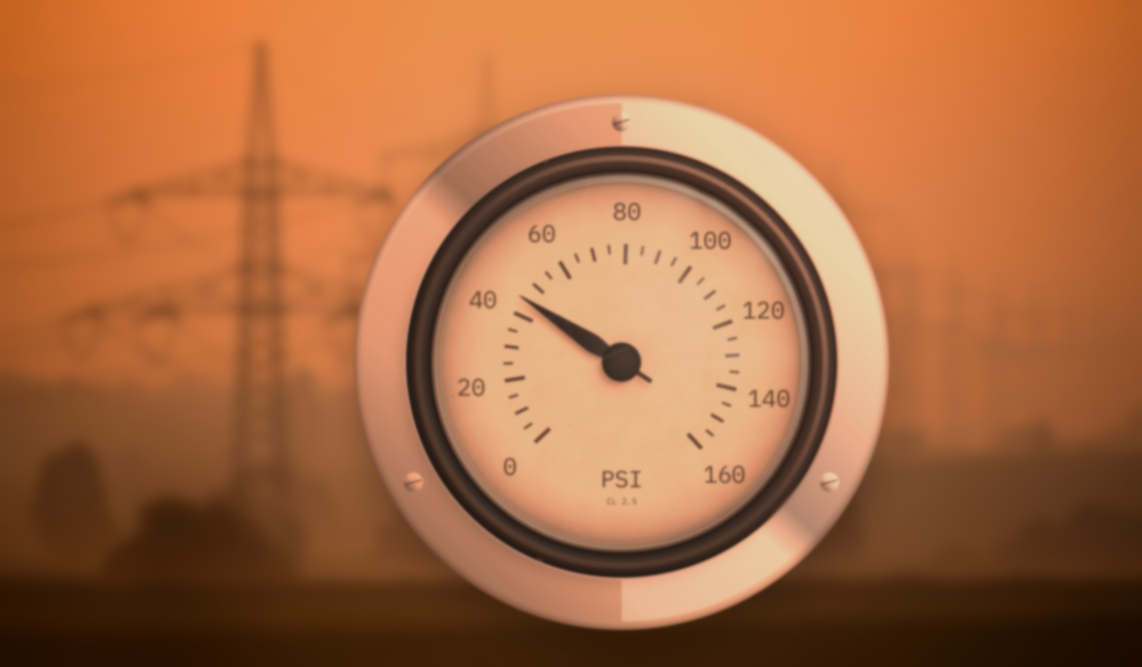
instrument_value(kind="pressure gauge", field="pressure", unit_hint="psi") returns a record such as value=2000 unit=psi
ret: value=45 unit=psi
